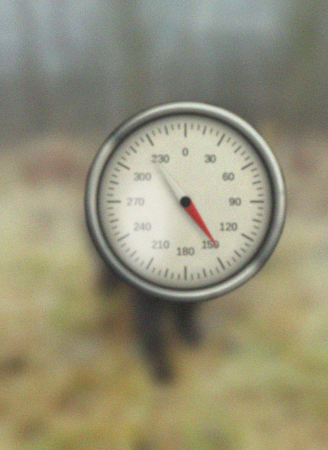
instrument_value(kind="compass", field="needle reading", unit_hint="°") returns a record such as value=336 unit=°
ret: value=145 unit=°
